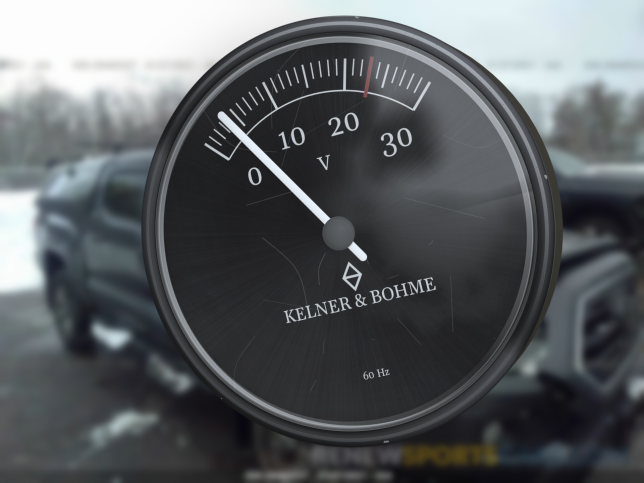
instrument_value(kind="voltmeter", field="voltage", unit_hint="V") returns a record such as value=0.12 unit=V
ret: value=4 unit=V
